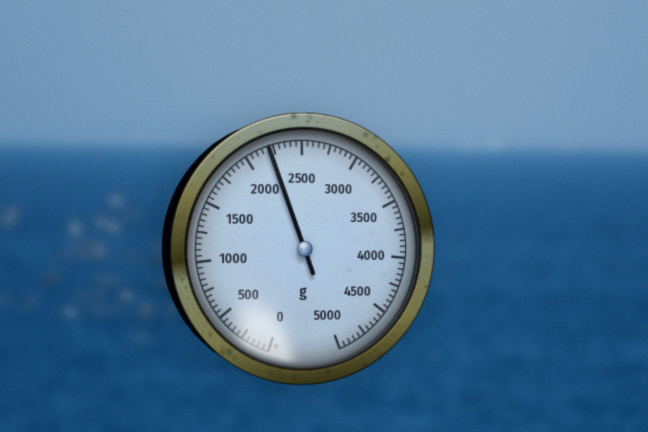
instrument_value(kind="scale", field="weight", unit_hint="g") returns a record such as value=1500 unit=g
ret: value=2200 unit=g
